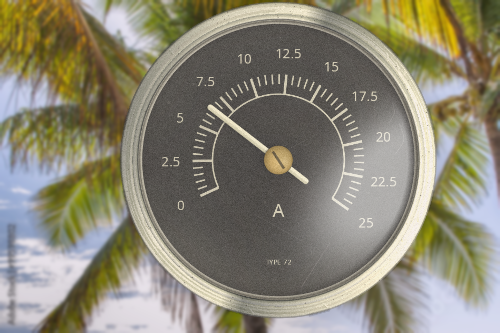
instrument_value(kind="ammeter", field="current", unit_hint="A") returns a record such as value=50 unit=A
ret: value=6.5 unit=A
